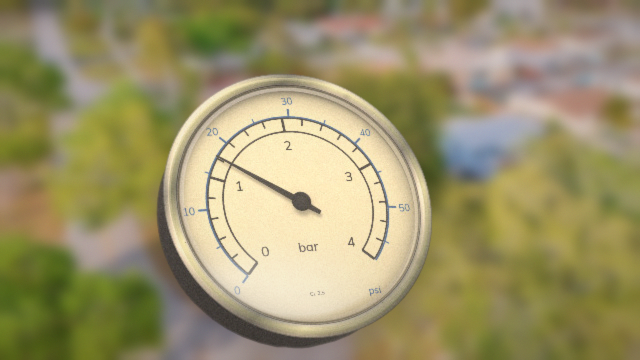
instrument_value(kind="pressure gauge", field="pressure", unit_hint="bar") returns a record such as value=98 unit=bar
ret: value=1.2 unit=bar
